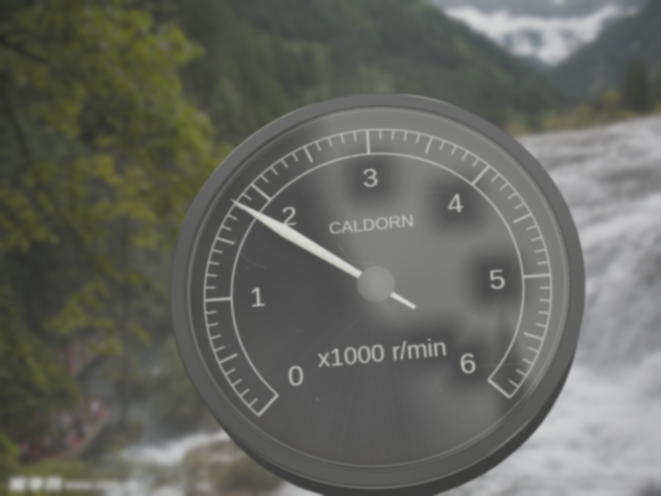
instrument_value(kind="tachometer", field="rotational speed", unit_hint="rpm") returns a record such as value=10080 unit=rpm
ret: value=1800 unit=rpm
